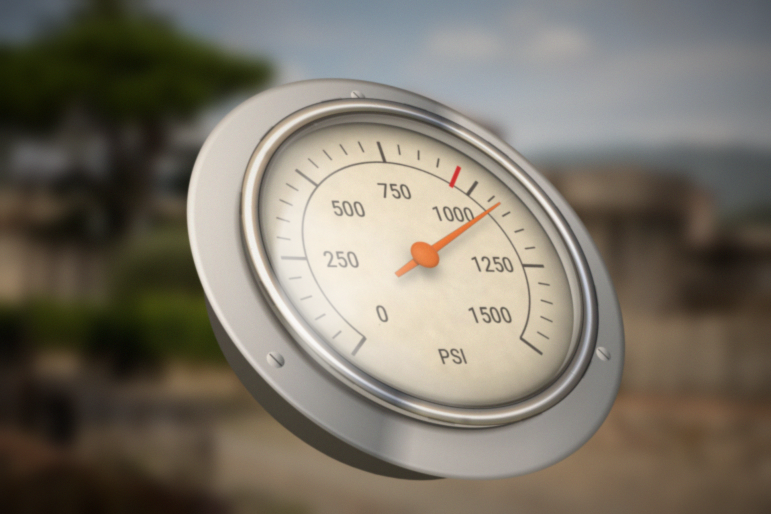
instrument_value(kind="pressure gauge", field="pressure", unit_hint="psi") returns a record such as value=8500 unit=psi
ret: value=1075 unit=psi
